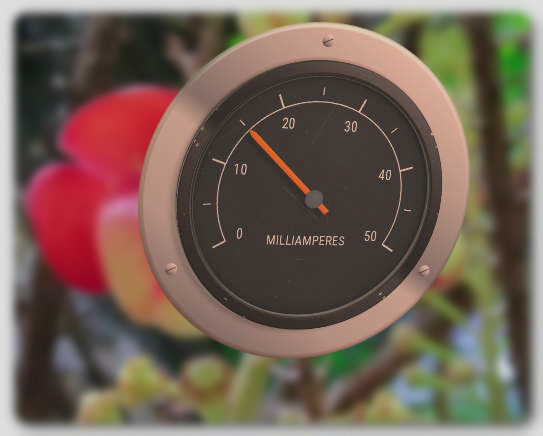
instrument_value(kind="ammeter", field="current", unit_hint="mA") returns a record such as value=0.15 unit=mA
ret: value=15 unit=mA
